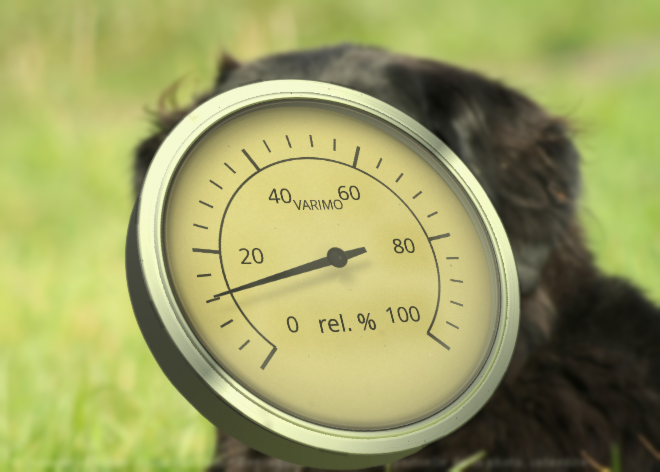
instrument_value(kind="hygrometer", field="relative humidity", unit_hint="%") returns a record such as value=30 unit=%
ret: value=12 unit=%
